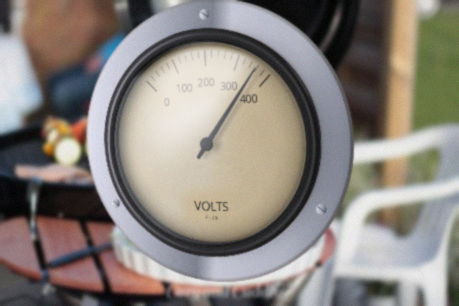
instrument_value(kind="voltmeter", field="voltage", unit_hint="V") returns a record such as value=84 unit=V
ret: value=360 unit=V
